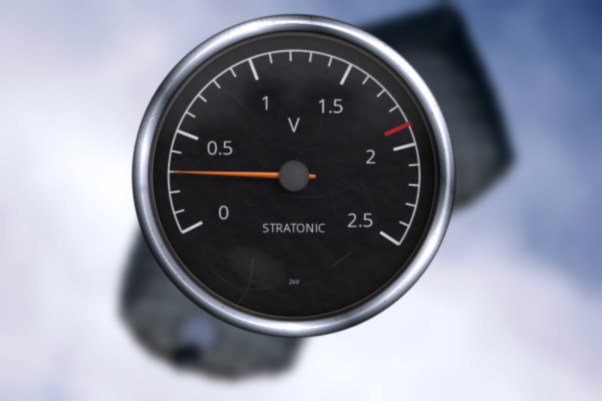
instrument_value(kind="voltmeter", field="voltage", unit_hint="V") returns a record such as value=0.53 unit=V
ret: value=0.3 unit=V
